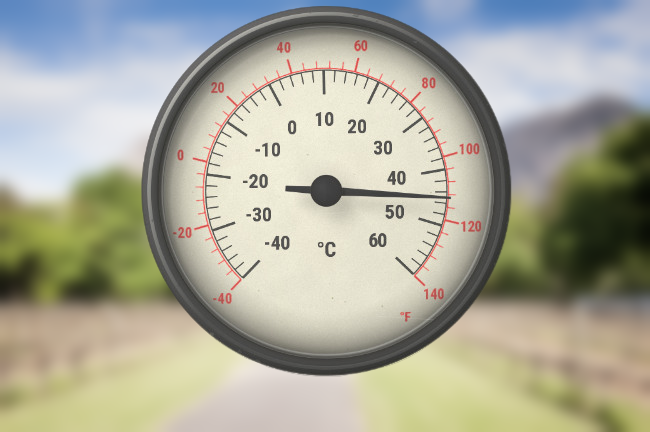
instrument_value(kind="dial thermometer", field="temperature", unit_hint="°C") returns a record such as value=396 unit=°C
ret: value=45 unit=°C
